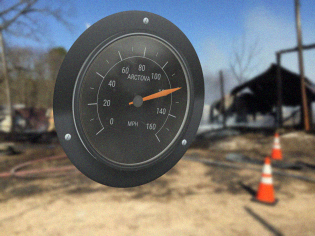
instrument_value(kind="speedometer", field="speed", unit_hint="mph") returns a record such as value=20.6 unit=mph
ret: value=120 unit=mph
